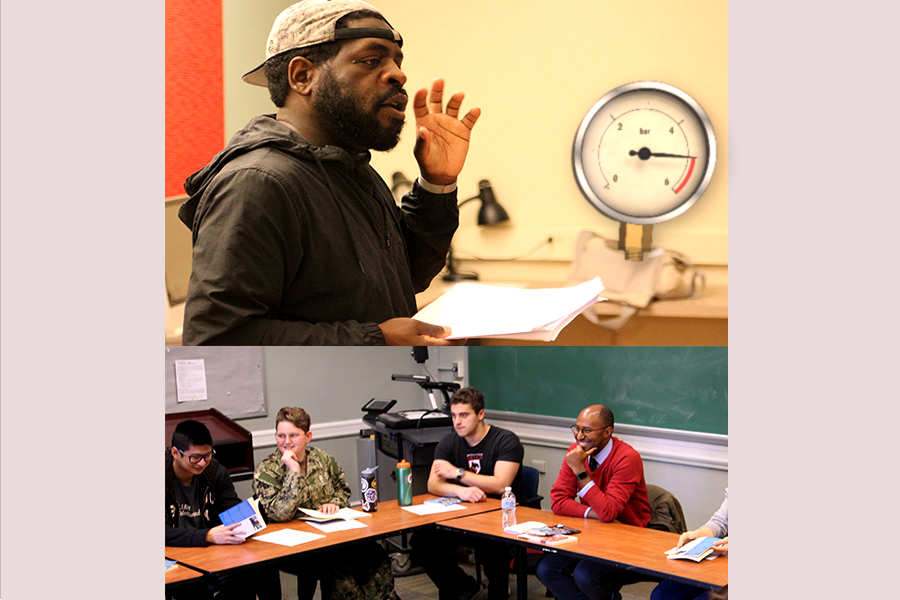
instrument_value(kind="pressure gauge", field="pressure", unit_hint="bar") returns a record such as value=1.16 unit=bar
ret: value=5 unit=bar
